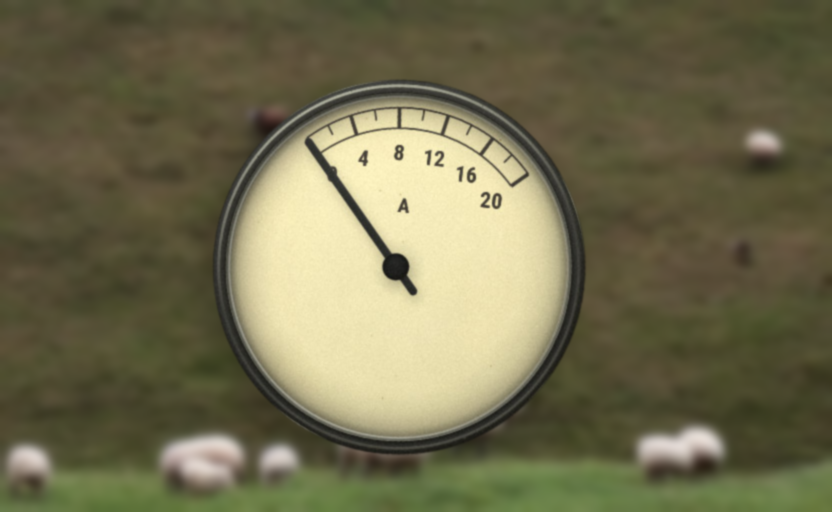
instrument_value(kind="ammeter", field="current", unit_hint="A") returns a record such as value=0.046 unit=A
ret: value=0 unit=A
